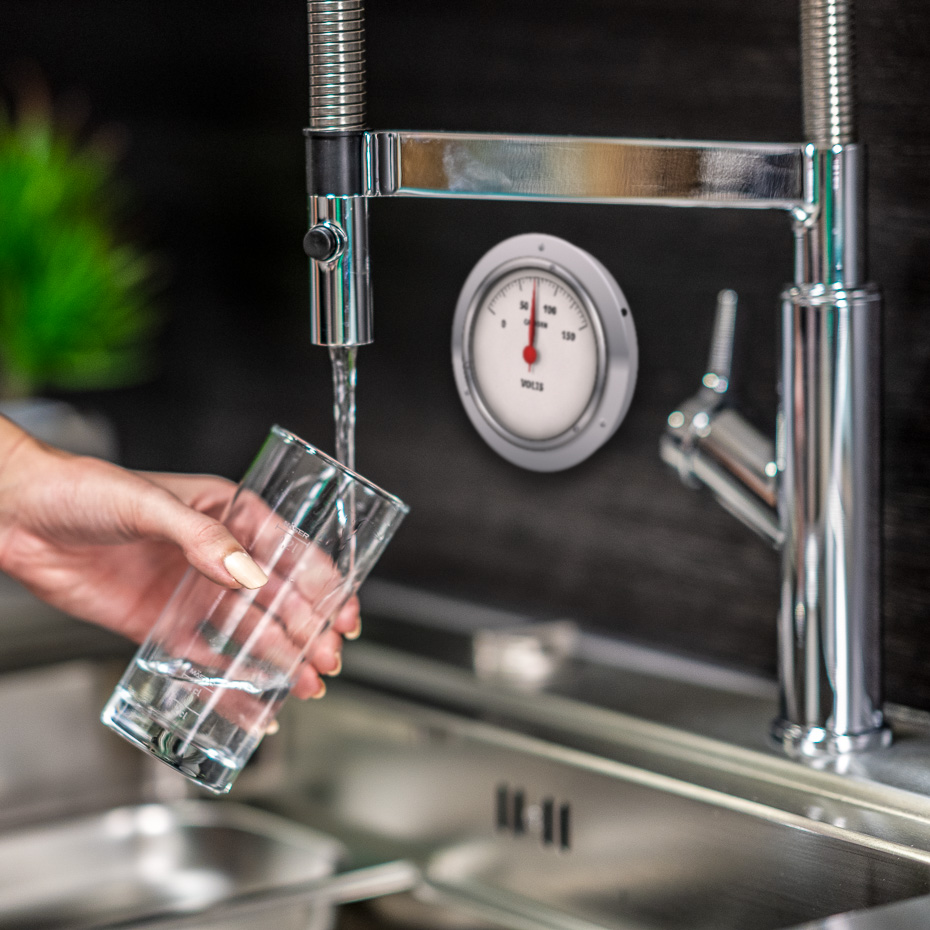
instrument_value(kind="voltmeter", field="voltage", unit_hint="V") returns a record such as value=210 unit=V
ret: value=75 unit=V
